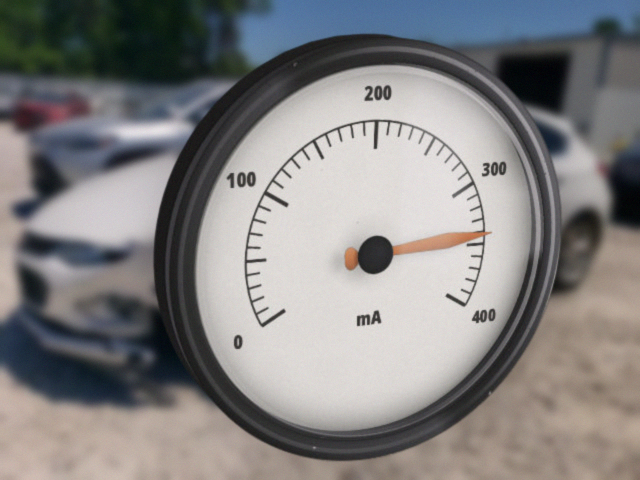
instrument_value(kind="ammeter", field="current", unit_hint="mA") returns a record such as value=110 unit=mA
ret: value=340 unit=mA
